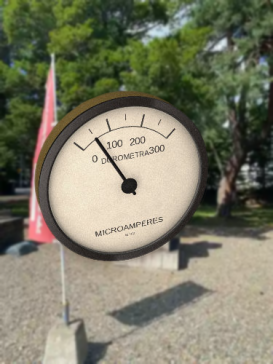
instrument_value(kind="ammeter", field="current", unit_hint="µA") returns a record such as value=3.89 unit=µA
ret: value=50 unit=µA
